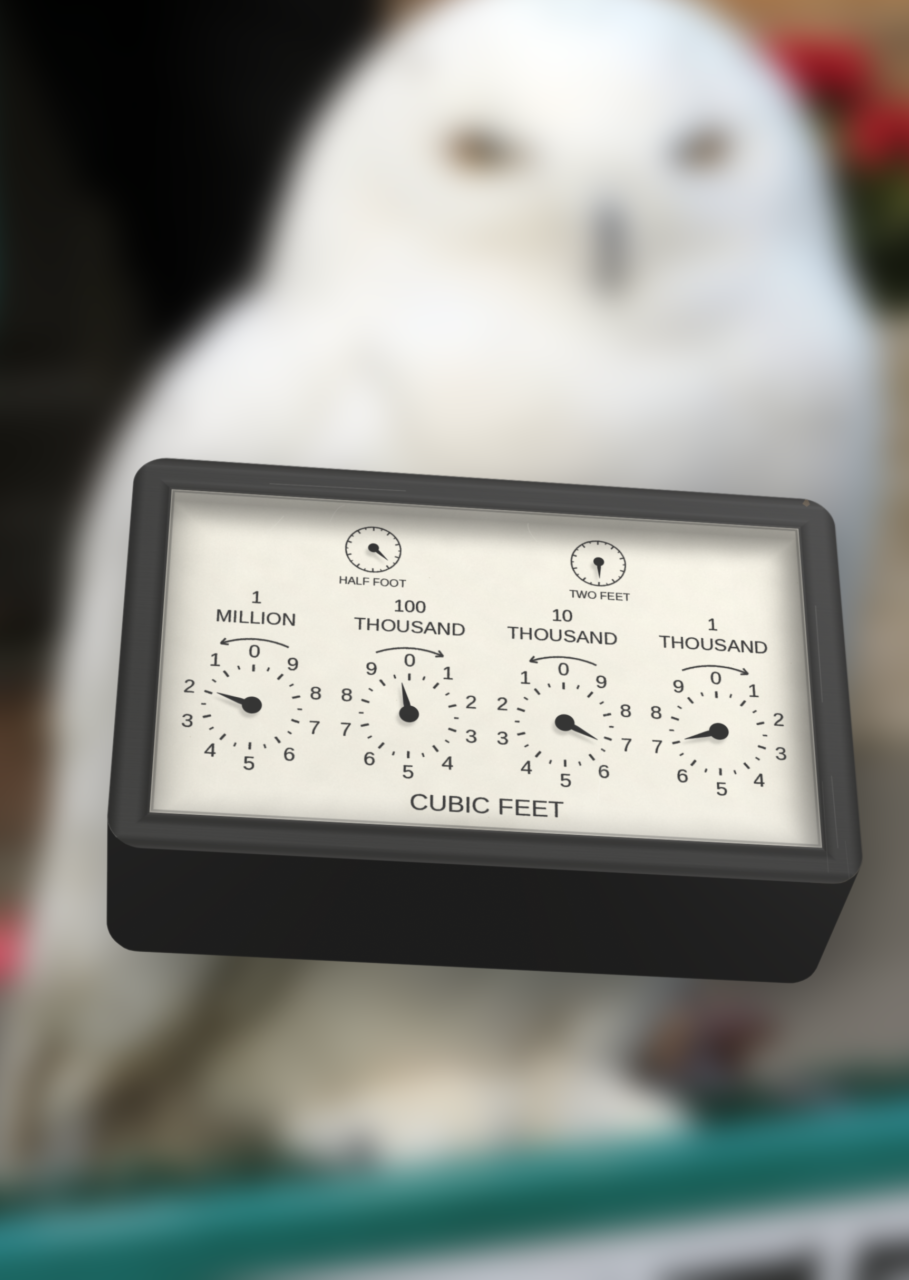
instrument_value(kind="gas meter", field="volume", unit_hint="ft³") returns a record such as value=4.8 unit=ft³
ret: value=196700 unit=ft³
